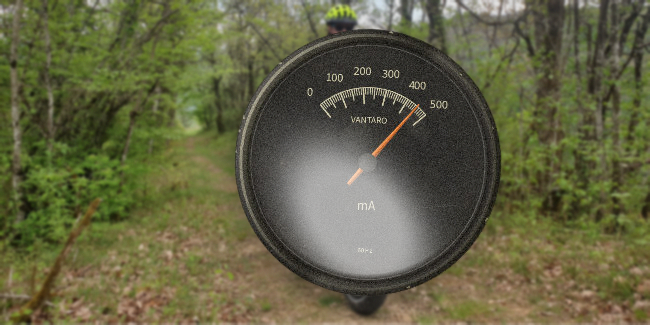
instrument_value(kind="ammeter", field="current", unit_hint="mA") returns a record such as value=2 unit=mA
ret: value=450 unit=mA
